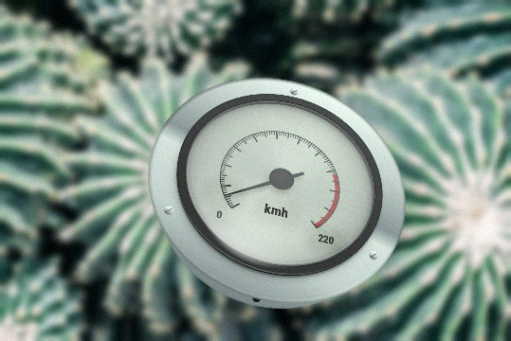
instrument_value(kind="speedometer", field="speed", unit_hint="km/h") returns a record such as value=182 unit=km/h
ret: value=10 unit=km/h
